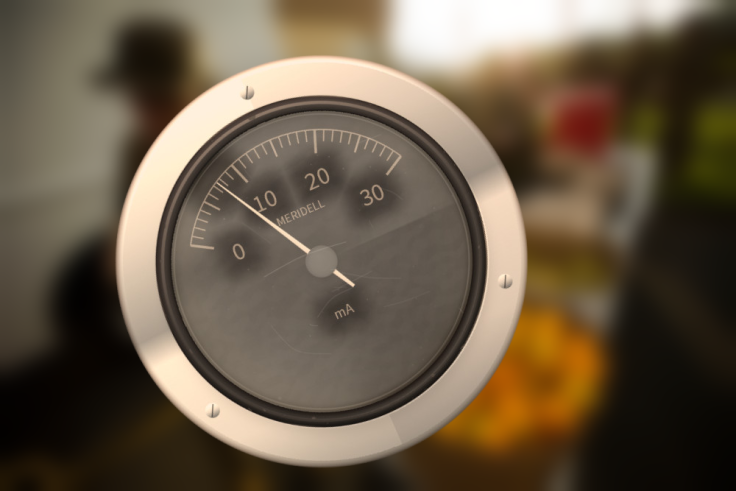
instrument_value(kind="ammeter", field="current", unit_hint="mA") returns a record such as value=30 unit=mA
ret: value=7.5 unit=mA
